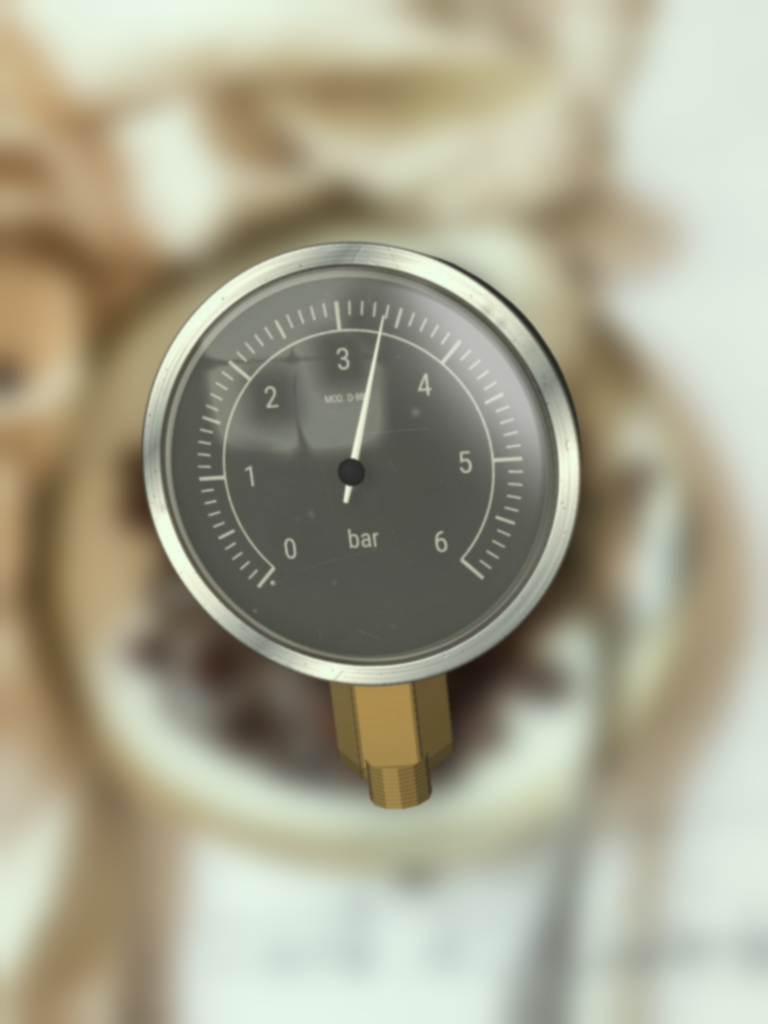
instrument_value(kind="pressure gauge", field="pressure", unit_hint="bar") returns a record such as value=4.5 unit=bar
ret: value=3.4 unit=bar
